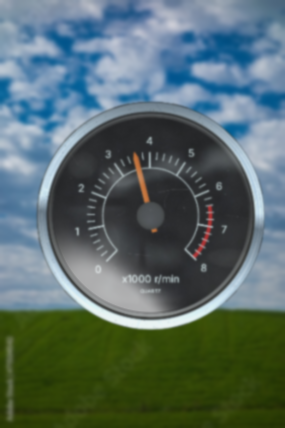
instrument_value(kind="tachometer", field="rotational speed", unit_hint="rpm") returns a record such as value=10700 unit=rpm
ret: value=3600 unit=rpm
